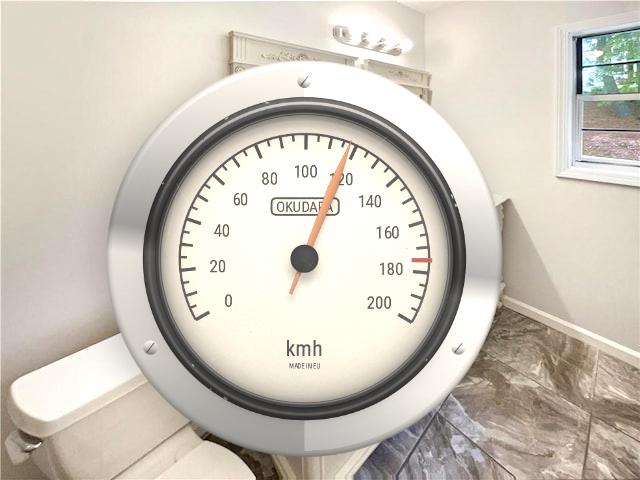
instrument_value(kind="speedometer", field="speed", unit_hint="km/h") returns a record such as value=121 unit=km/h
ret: value=117.5 unit=km/h
